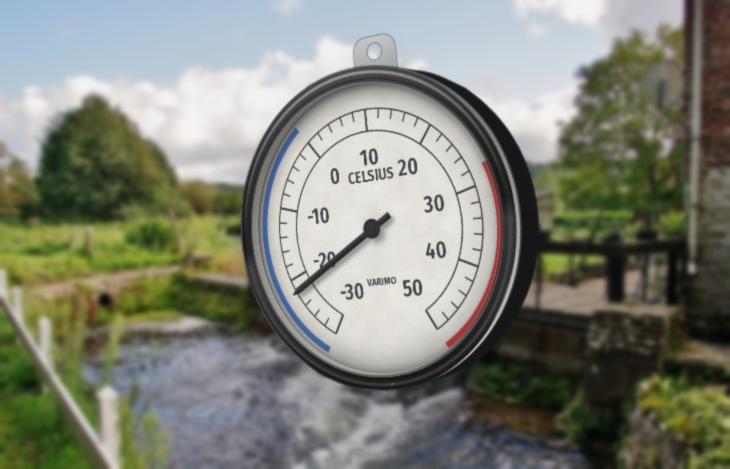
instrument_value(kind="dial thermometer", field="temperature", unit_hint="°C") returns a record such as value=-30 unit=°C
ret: value=-22 unit=°C
